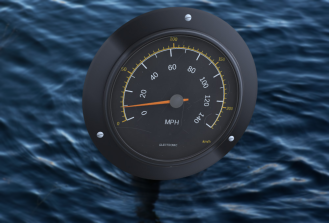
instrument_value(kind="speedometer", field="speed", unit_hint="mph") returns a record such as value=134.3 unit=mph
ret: value=10 unit=mph
